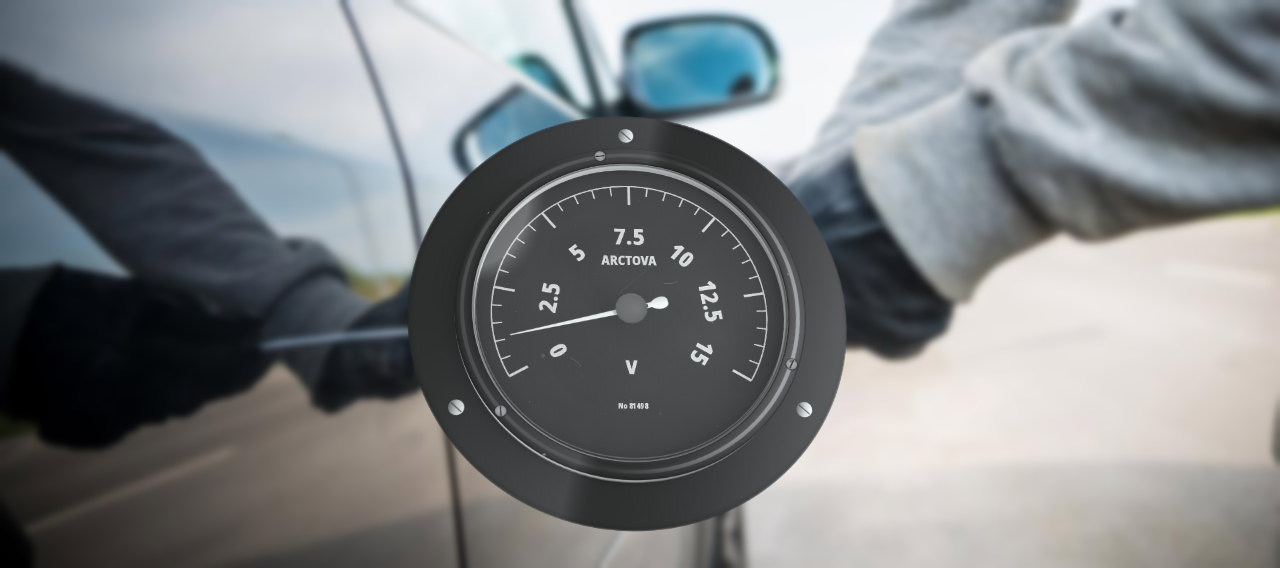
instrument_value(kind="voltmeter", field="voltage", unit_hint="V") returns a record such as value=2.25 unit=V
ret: value=1 unit=V
